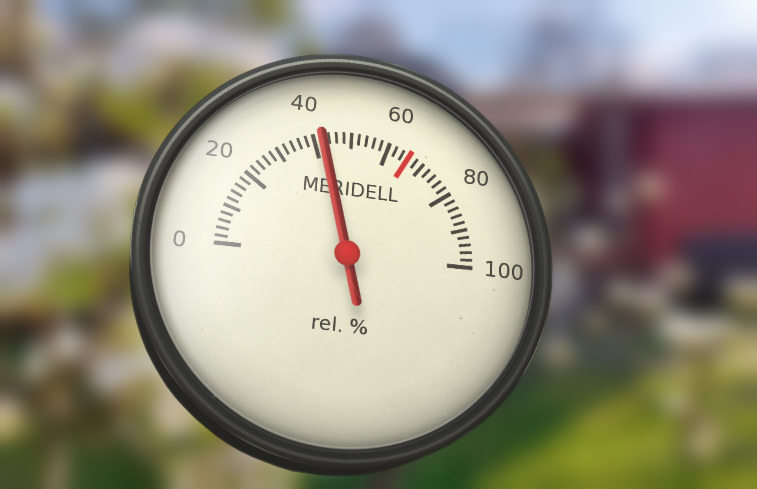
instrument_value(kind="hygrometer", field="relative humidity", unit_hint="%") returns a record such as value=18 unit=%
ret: value=42 unit=%
